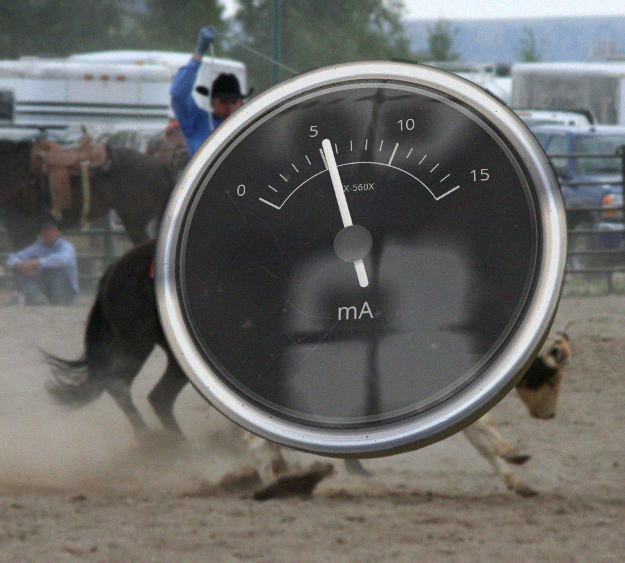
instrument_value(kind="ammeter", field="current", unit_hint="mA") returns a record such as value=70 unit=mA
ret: value=5.5 unit=mA
